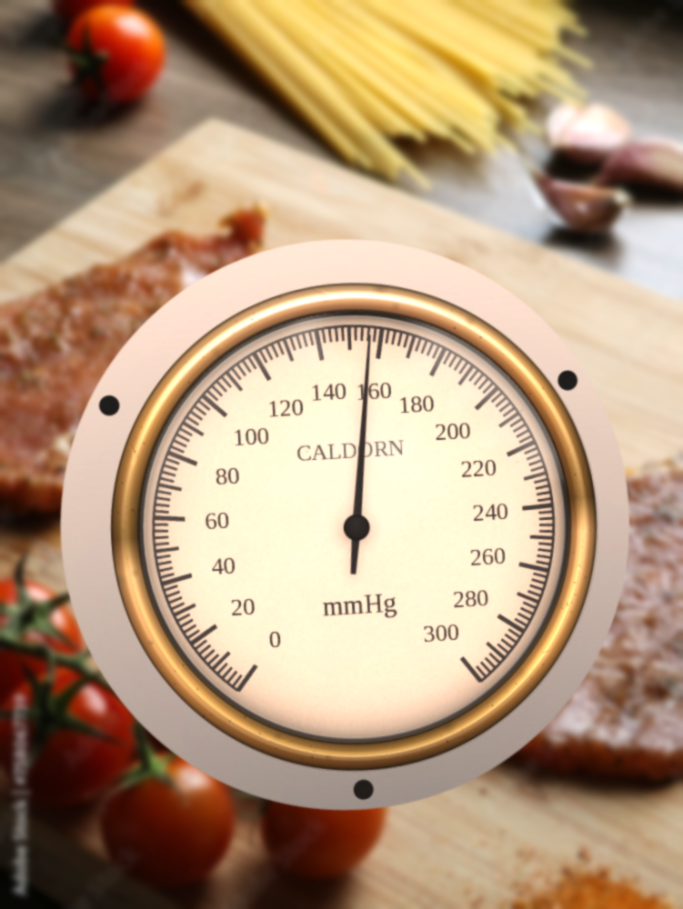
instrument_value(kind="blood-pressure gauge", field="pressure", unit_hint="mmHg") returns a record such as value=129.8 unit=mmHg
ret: value=156 unit=mmHg
